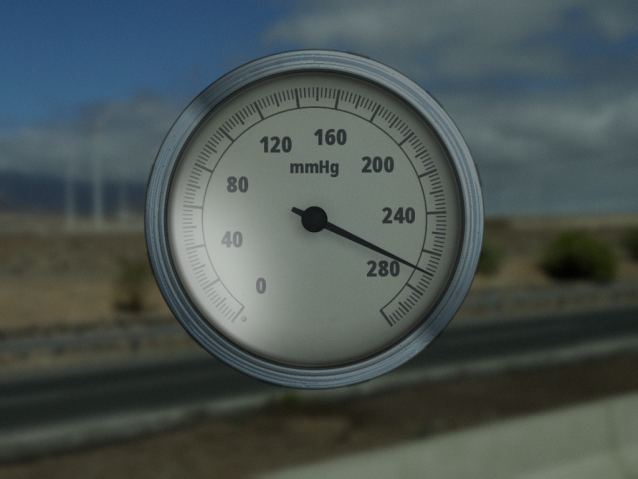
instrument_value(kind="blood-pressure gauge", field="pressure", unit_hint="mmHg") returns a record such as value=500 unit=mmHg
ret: value=270 unit=mmHg
